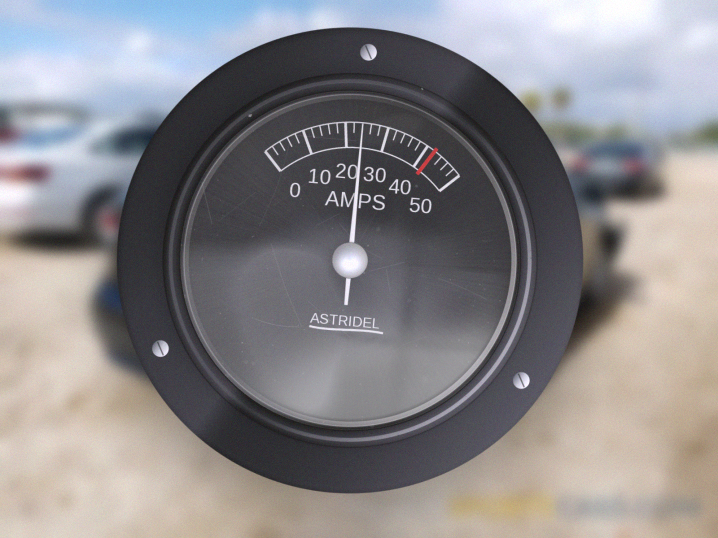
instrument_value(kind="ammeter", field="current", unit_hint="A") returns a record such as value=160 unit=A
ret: value=24 unit=A
